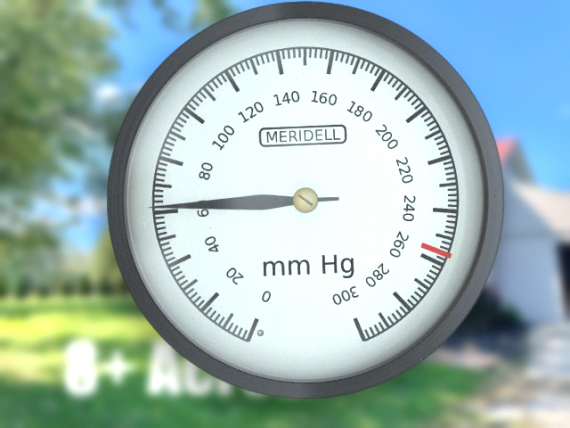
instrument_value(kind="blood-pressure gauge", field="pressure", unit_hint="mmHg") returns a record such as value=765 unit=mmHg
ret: value=62 unit=mmHg
